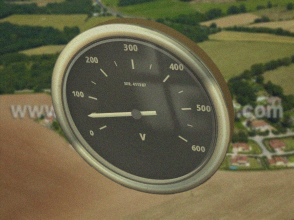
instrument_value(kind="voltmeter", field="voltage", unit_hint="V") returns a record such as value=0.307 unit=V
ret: value=50 unit=V
